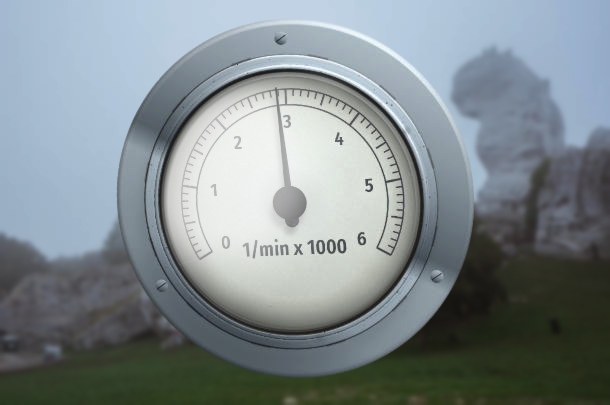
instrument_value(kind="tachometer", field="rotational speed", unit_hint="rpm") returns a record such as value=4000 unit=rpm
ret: value=2900 unit=rpm
